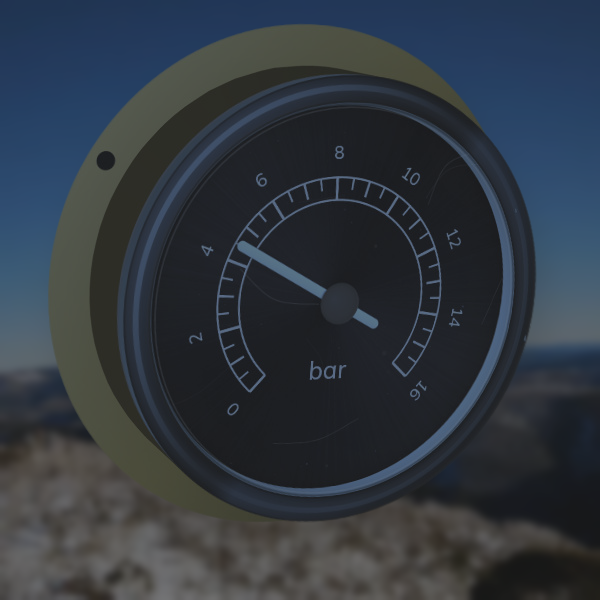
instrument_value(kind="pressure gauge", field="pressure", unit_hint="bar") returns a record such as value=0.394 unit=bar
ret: value=4.5 unit=bar
